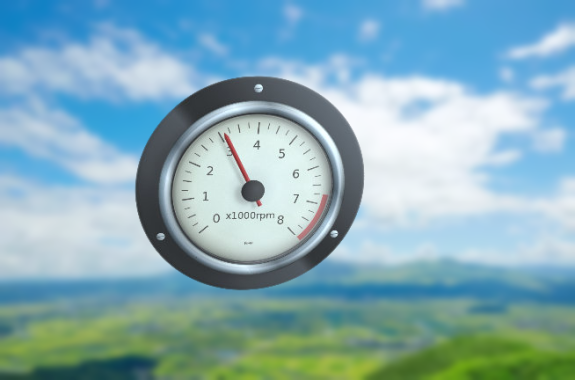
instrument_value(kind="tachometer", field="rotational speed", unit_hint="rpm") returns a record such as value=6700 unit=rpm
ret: value=3125 unit=rpm
